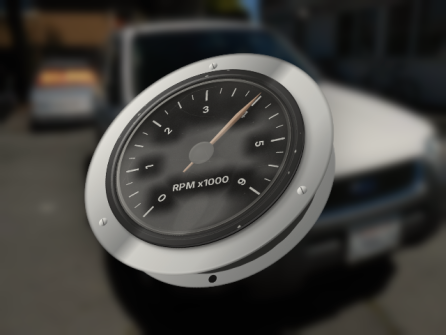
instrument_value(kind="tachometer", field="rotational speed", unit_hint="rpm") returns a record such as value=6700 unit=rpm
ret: value=4000 unit=rpm
